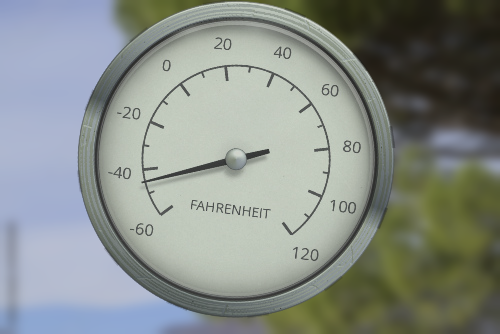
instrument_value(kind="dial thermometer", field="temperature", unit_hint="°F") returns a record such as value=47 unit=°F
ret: value=-45 unit=°F
